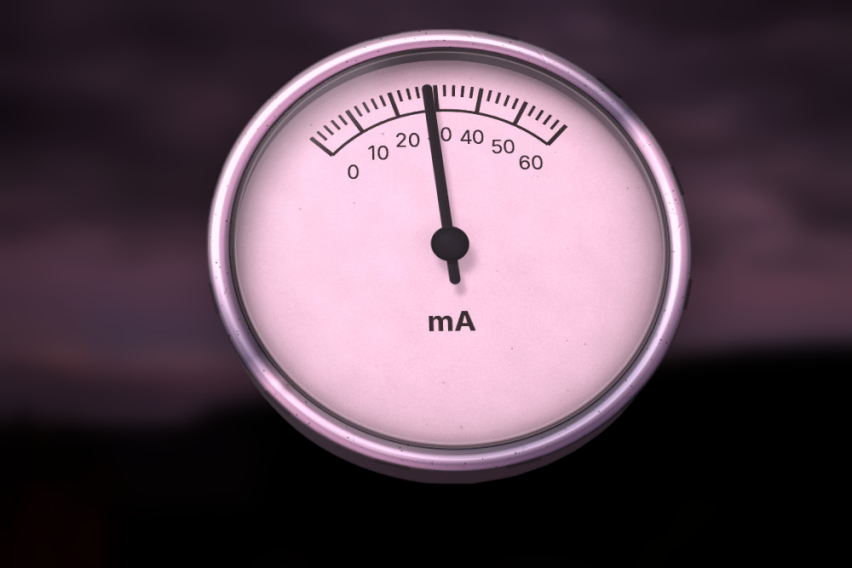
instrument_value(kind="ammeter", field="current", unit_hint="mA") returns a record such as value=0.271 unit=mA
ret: value=28 unit=mA
